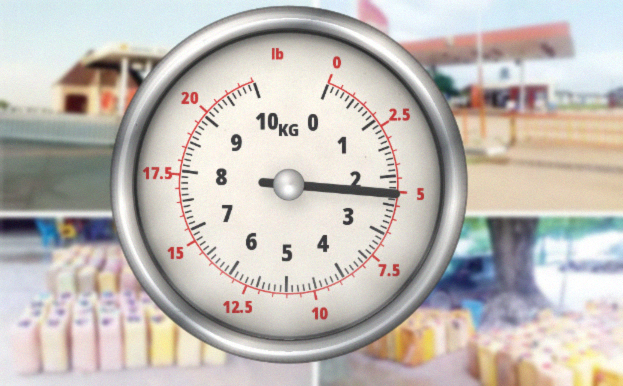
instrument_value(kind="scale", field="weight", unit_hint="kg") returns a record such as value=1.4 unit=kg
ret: value=2.3 unit=kg
